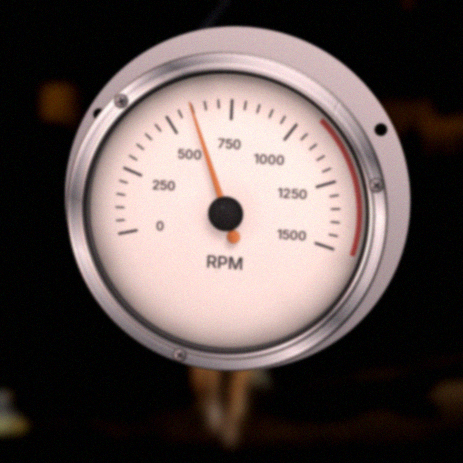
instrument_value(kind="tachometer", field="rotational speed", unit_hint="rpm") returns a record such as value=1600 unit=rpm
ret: value=600 unit=rpm
